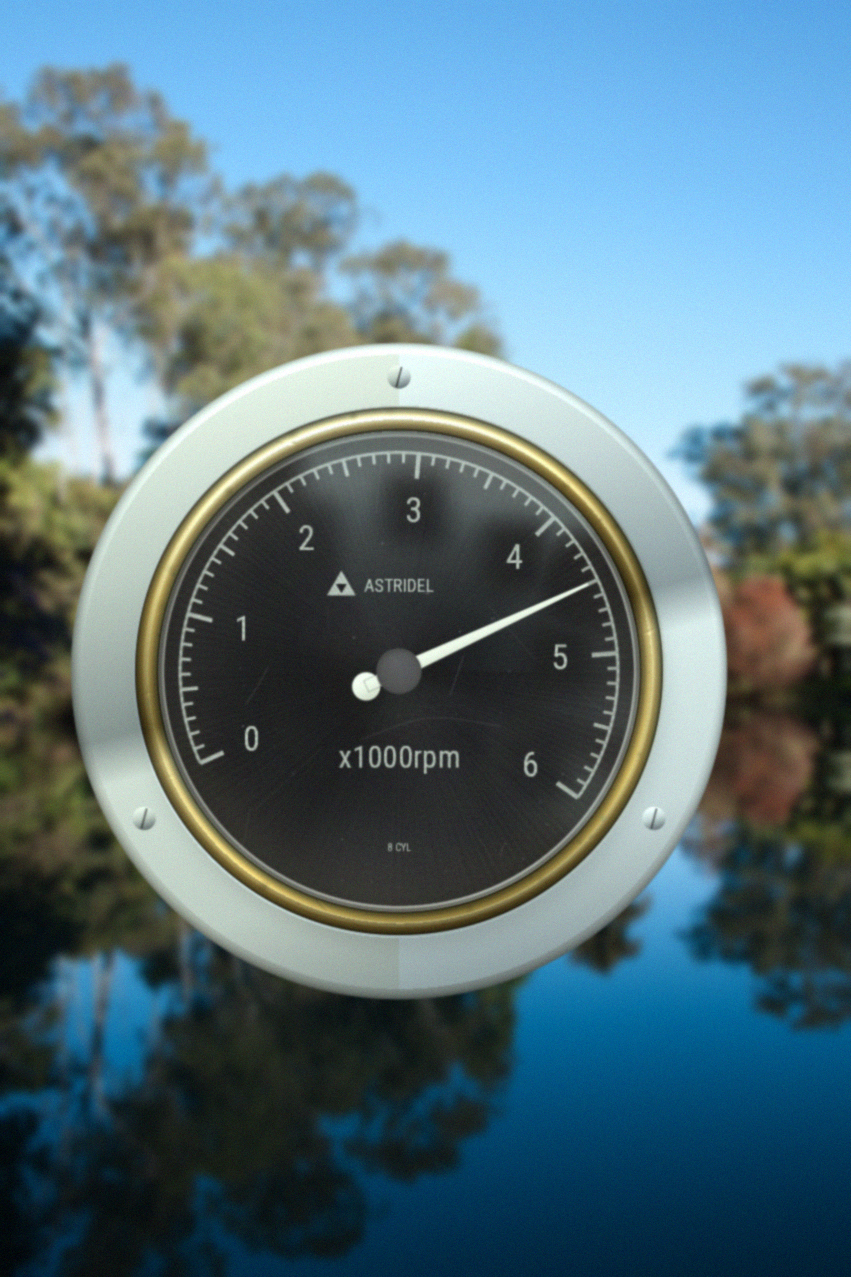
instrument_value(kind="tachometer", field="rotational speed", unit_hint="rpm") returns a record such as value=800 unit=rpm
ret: value=4500 unit=rpm
